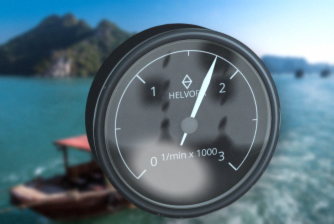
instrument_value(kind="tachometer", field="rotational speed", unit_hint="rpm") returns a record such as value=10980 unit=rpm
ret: value=1750 unit=rpm
